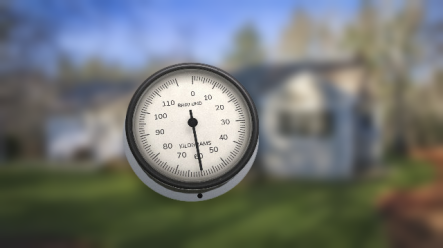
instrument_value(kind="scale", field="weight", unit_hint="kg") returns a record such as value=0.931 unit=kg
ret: value=60 unit=kg
